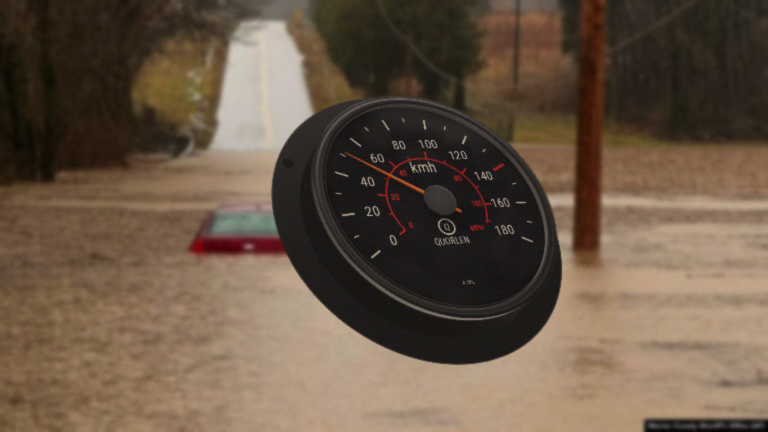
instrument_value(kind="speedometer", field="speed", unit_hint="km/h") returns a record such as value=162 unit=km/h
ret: value=50 unit=km/h
